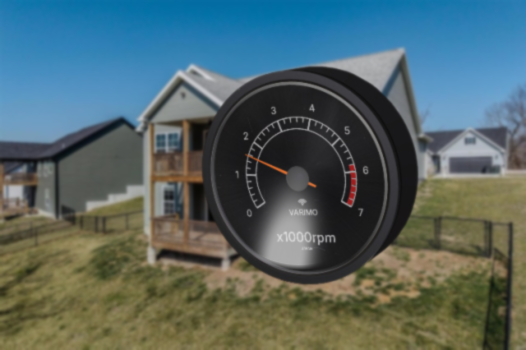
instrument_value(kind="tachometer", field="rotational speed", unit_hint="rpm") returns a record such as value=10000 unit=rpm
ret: value=1600 unit=rpm
